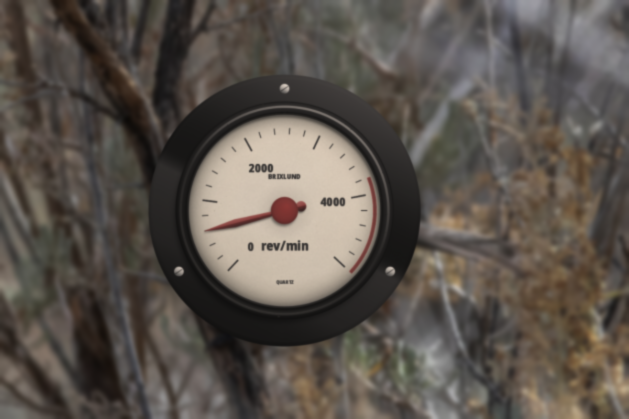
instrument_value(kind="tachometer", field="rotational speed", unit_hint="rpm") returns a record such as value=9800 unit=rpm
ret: value=600 unit=rpm
